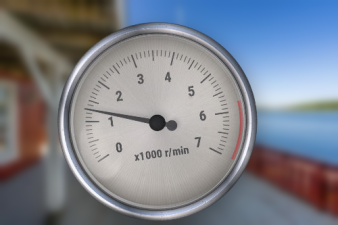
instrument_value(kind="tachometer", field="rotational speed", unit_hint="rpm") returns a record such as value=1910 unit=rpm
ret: value=1300 unit=rpm
